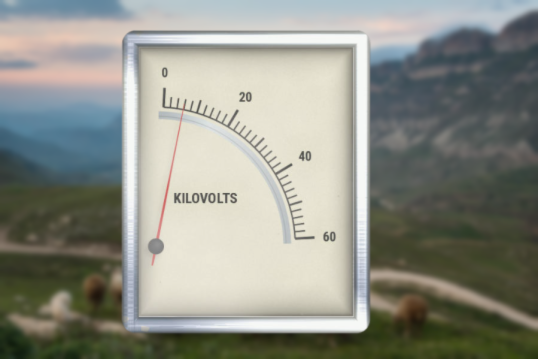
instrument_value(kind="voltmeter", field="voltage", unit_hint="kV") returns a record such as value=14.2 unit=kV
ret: value=6 unit=kV
